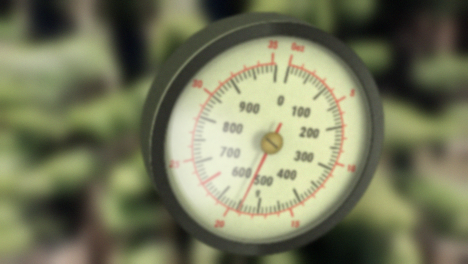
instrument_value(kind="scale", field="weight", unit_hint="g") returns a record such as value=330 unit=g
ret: value=550 unit=g
